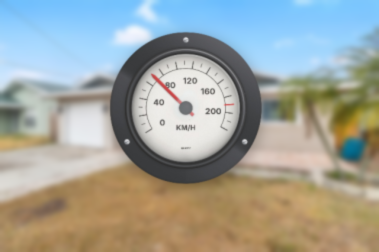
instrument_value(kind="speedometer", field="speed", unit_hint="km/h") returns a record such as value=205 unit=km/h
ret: value=70 unit=km/h
